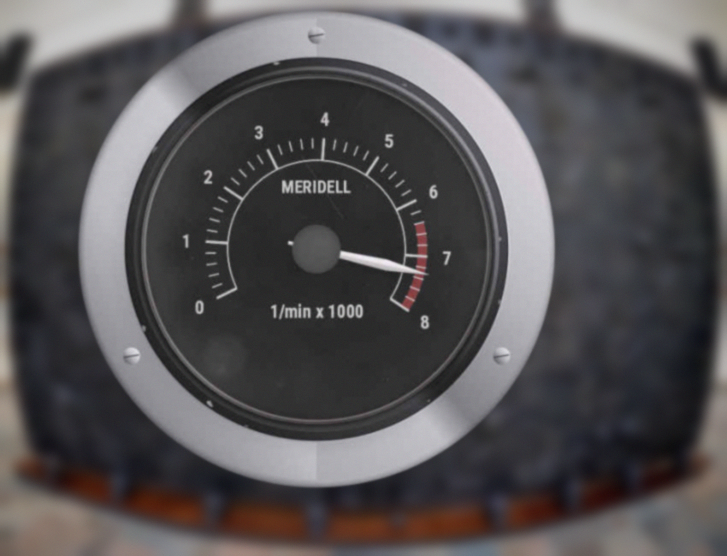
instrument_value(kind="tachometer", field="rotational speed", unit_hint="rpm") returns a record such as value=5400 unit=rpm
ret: value=7300 unit=rpm
